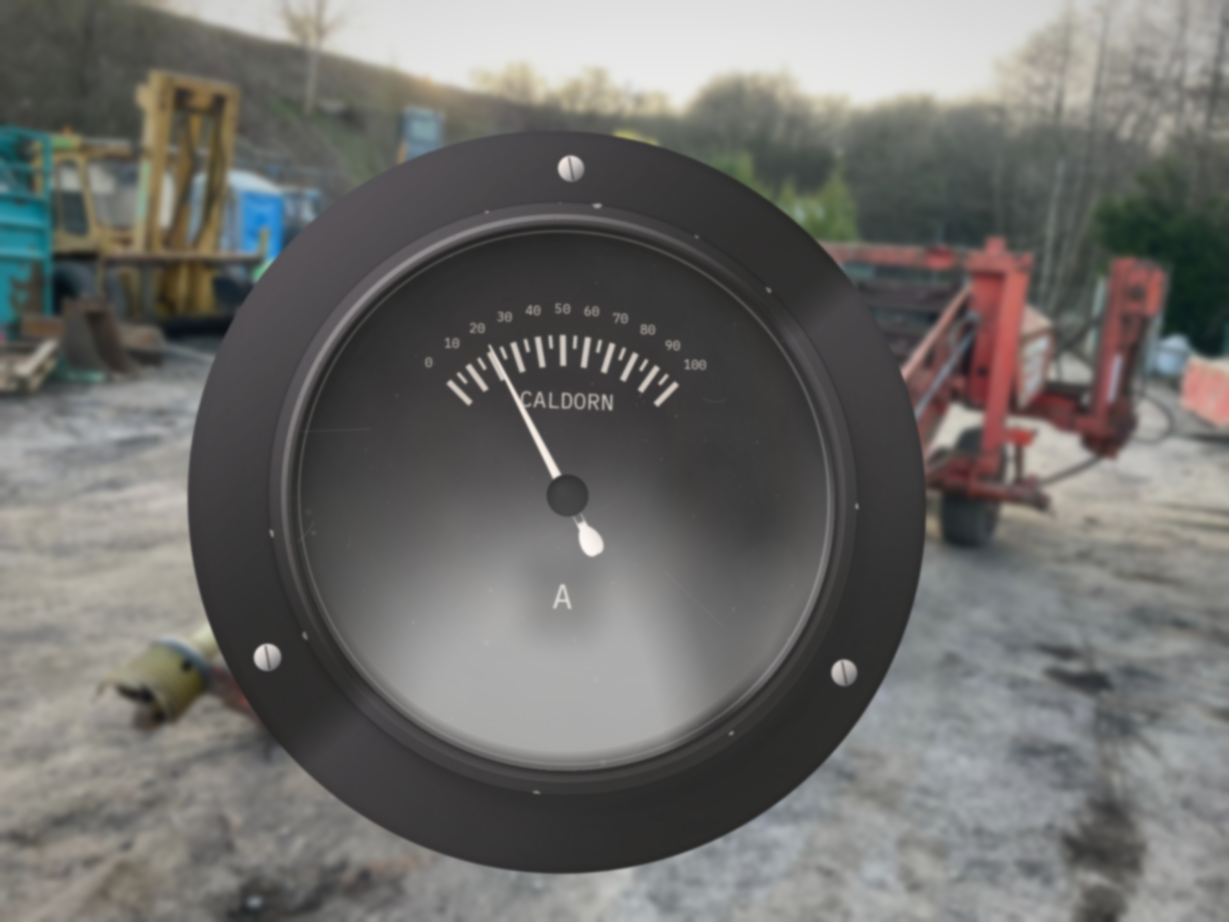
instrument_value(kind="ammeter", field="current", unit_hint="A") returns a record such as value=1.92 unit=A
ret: value=20 unit=A
